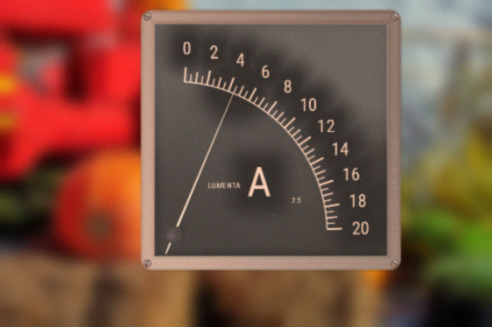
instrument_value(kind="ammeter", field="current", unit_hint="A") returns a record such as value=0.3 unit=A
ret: value=4.5 unit=A
